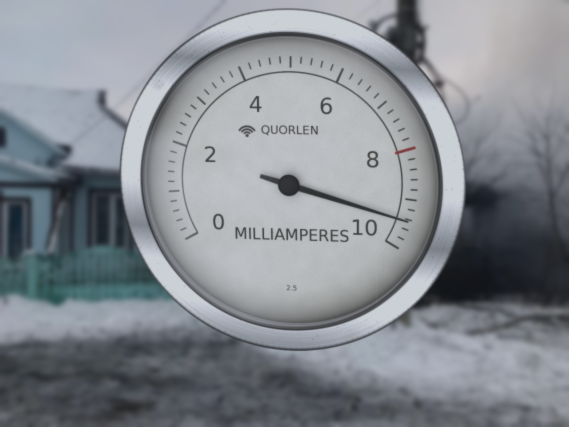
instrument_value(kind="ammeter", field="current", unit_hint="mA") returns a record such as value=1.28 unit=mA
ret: value=9.4 unit=mA
